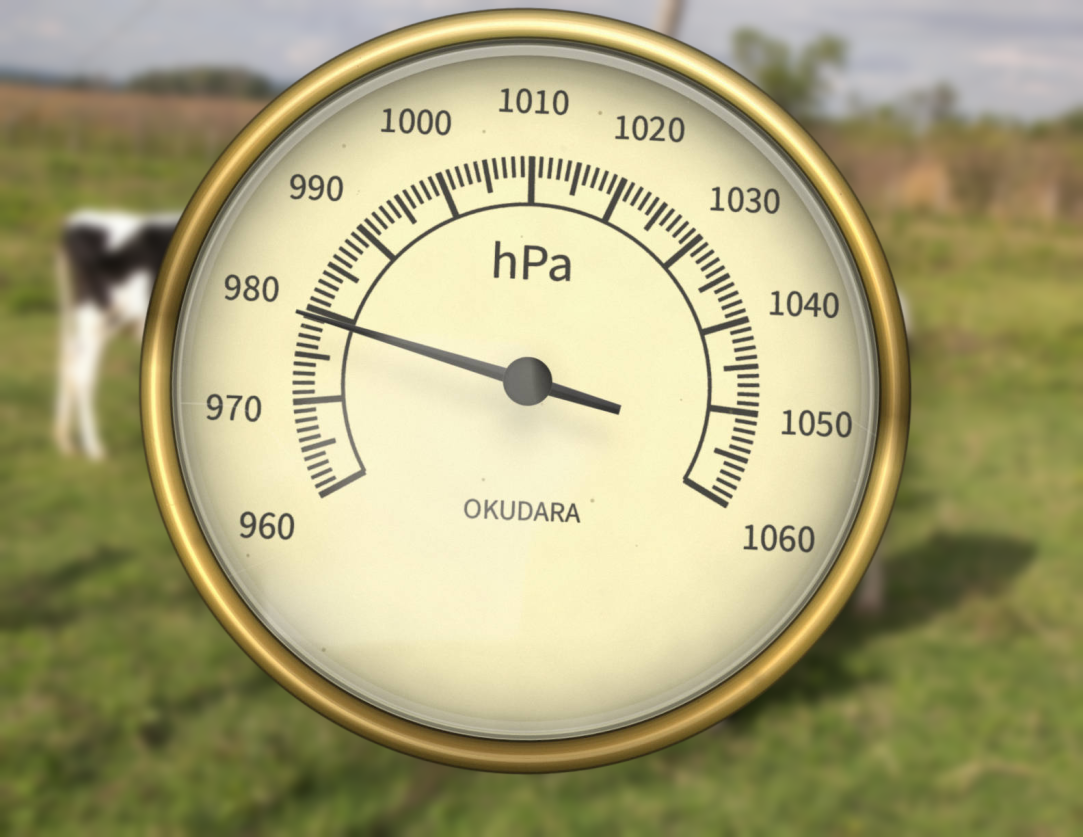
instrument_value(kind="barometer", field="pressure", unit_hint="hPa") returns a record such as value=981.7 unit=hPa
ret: value=979 unit=hPa
